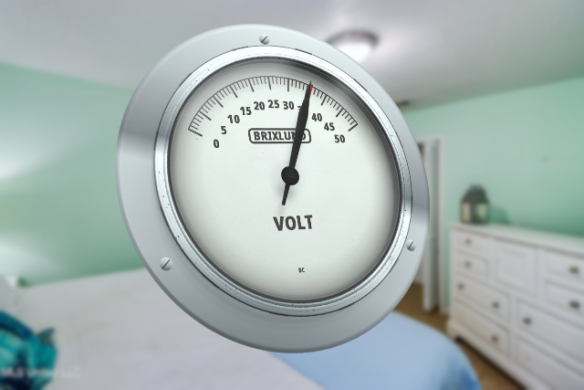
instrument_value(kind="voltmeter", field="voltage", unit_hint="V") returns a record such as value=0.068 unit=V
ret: value=35 unit=V
